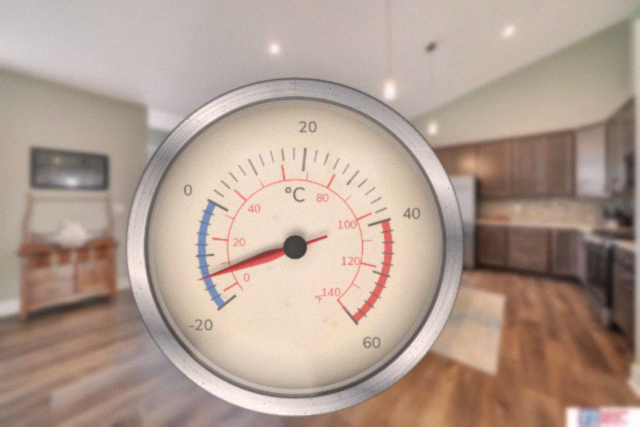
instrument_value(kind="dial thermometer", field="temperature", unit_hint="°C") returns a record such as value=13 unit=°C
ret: value=-14 unit=°C
